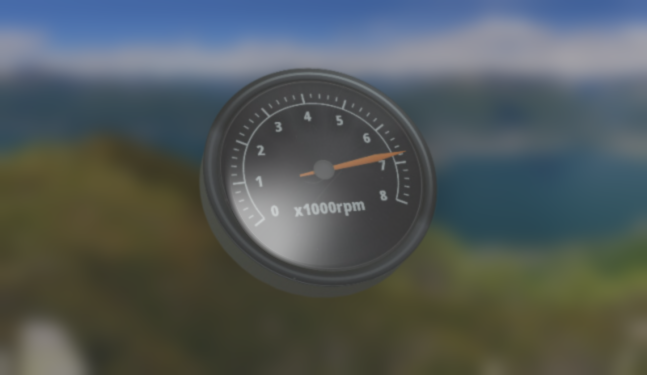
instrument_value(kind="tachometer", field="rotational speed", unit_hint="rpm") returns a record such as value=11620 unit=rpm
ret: value=6800 unit=rpm
